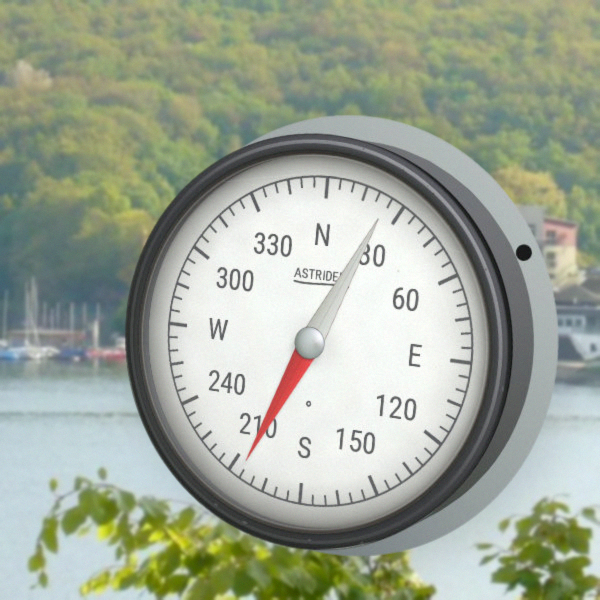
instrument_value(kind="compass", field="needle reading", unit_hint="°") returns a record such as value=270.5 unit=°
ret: value=205 unit=°
